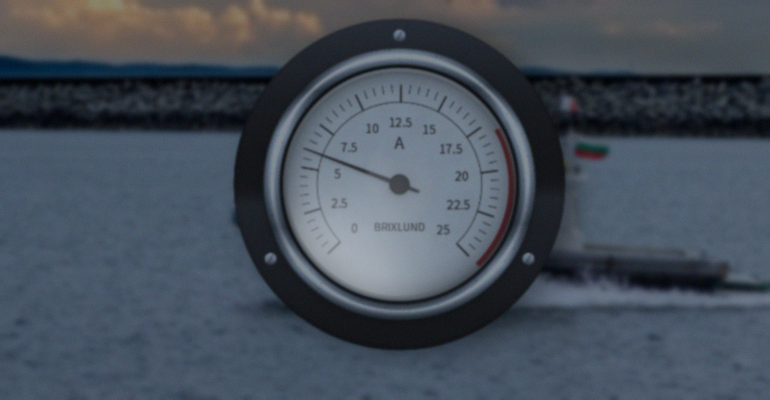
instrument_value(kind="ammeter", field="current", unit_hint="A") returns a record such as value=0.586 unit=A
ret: value=6 unit=A
